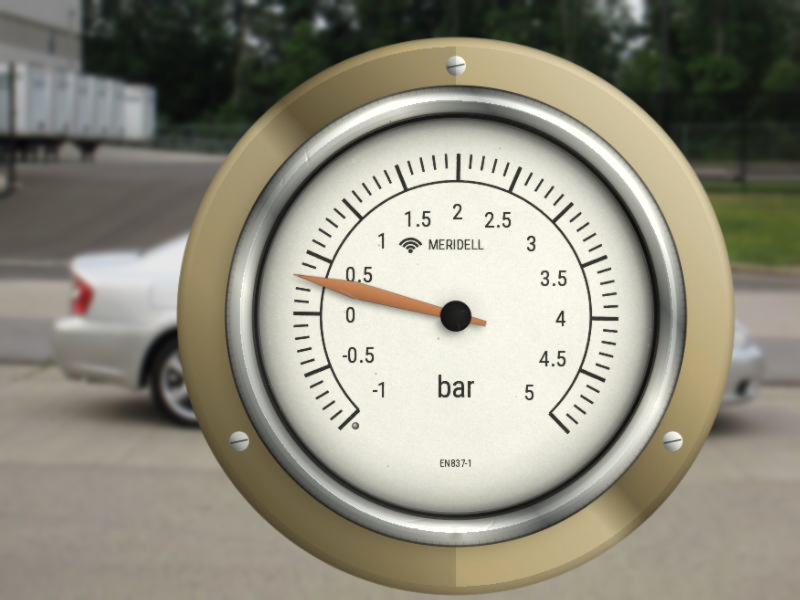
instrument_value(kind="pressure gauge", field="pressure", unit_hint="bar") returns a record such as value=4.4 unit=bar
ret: value=0.3 unit=bar
